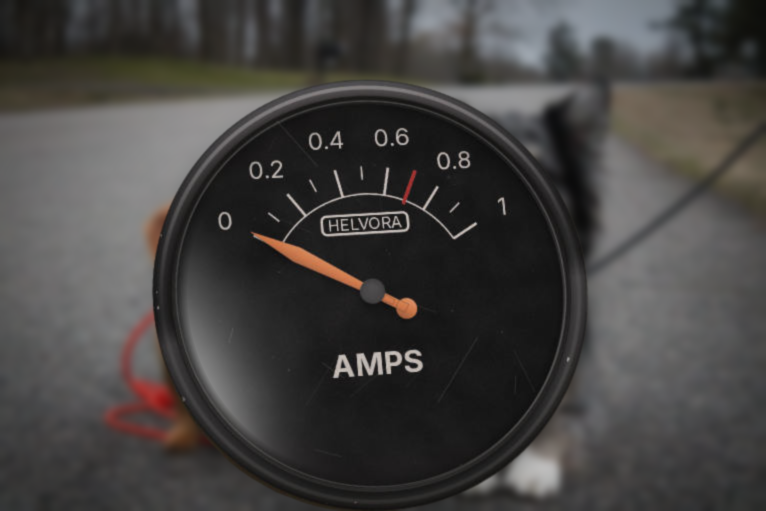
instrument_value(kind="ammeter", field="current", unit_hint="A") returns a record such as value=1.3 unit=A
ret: value=0 unit=A
